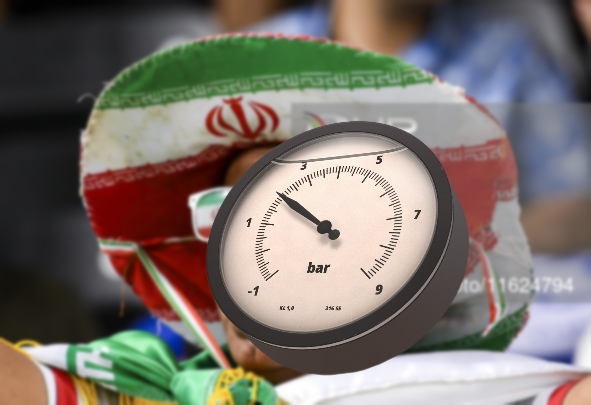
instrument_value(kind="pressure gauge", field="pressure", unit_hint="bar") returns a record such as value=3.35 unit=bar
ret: value=2 unit=bar
